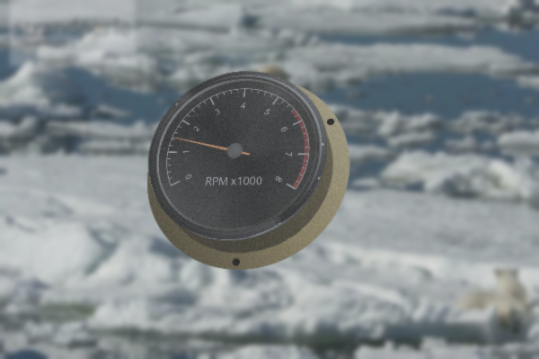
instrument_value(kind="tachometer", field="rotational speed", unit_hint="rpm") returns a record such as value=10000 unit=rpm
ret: value=1400 unit=rpm
